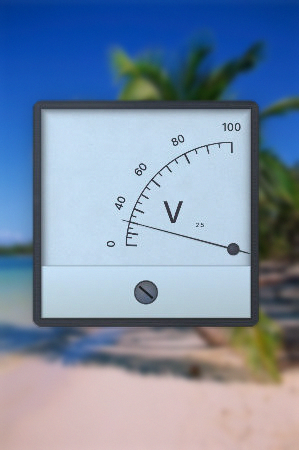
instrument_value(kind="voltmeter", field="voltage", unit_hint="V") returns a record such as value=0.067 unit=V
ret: value=30 unit=V
